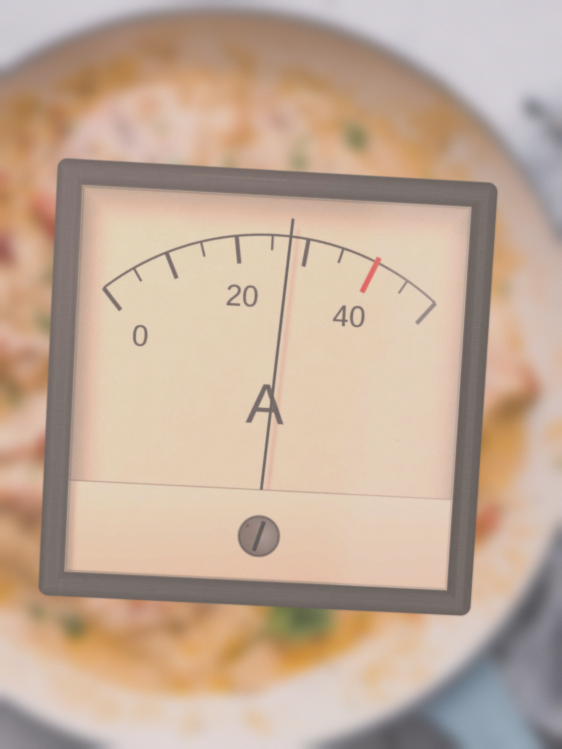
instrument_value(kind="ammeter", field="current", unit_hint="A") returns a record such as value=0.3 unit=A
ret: value=27.5 unit=A
